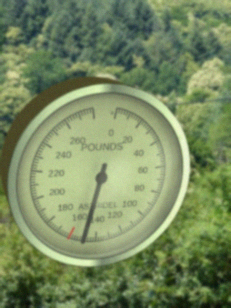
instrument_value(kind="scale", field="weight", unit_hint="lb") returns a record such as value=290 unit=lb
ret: value=150 unit=lb
